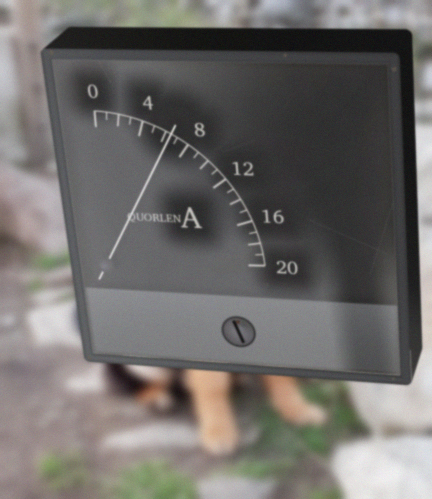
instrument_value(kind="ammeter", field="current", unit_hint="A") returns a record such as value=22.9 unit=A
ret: value=6.5 unit=A
